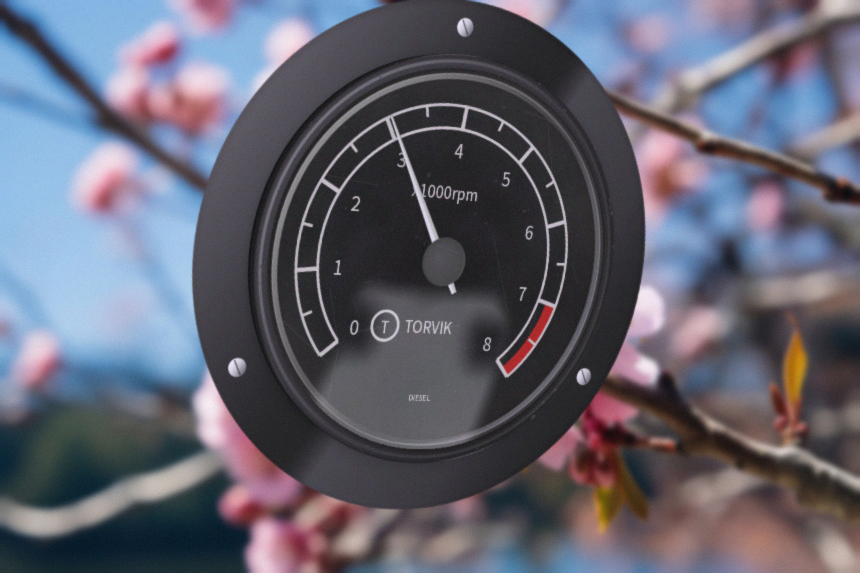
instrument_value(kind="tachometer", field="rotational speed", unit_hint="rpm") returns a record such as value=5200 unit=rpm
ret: value=3000 unit=rpm
